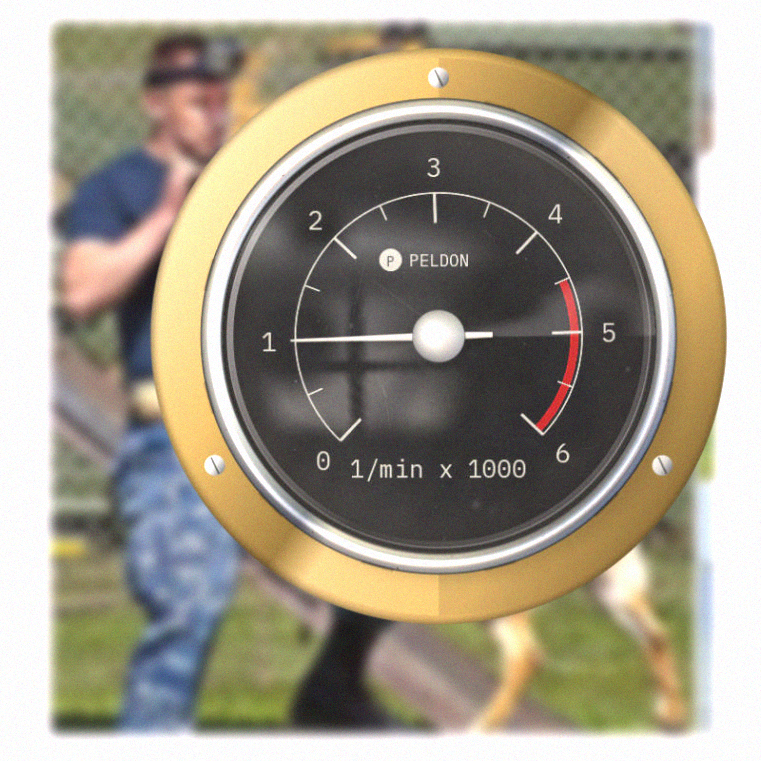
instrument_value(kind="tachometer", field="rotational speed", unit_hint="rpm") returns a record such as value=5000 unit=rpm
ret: value=1000 unit=rpm
